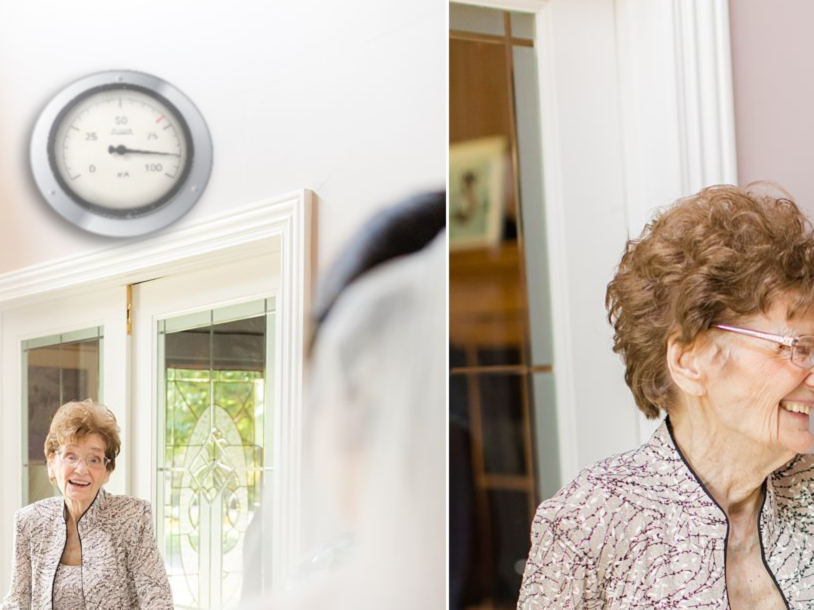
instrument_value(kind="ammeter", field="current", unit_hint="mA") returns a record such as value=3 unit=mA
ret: value=90 unit=mA
